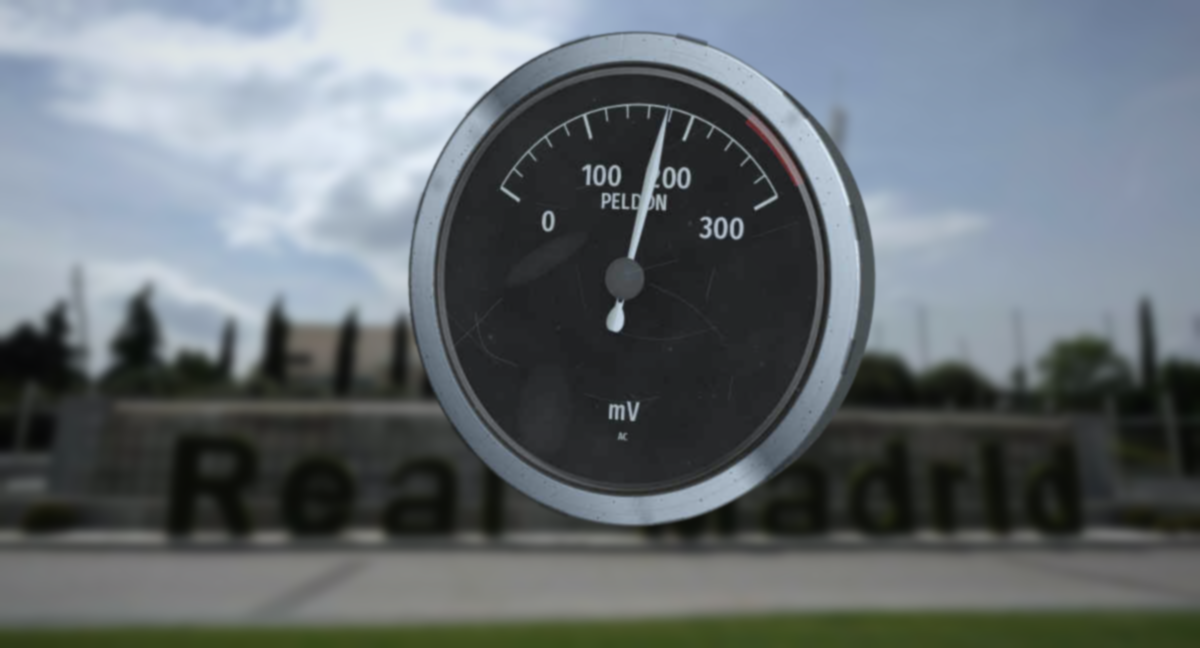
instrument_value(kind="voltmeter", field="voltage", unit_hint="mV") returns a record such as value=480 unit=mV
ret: value=180 unit=mV
